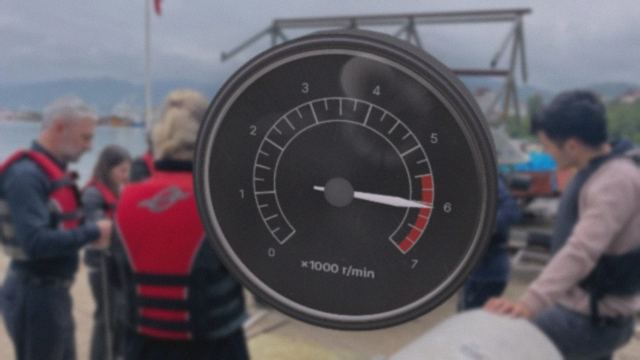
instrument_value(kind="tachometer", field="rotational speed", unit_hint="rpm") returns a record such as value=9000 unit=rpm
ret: value=6000 unit=rpm
